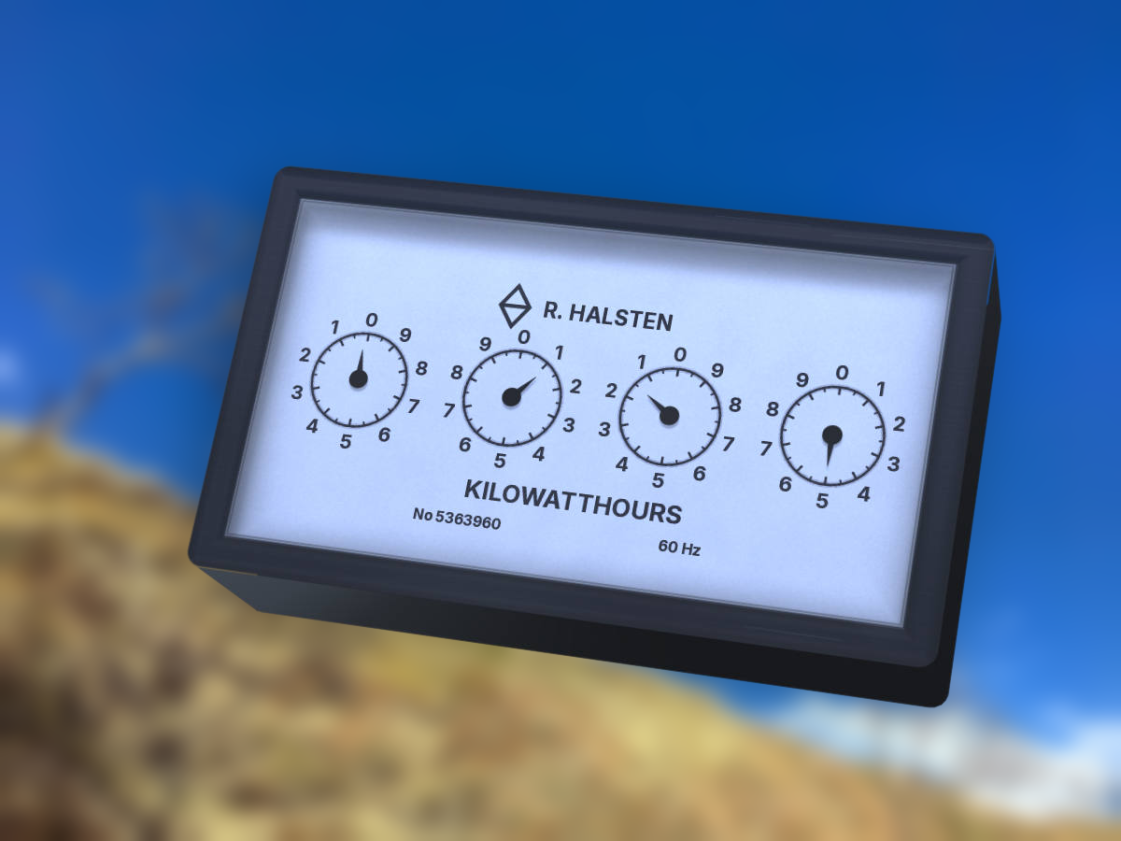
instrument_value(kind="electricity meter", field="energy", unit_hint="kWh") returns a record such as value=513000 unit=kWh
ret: value=115 unit=kWh
